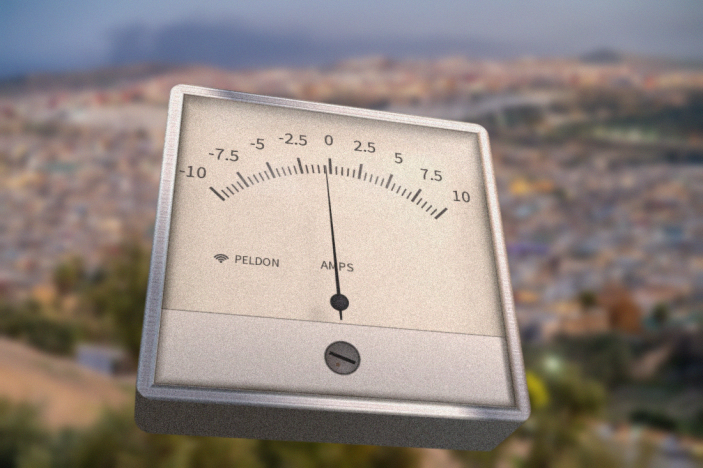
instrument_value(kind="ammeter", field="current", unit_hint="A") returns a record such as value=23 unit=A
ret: value=-0.5 unit=A
